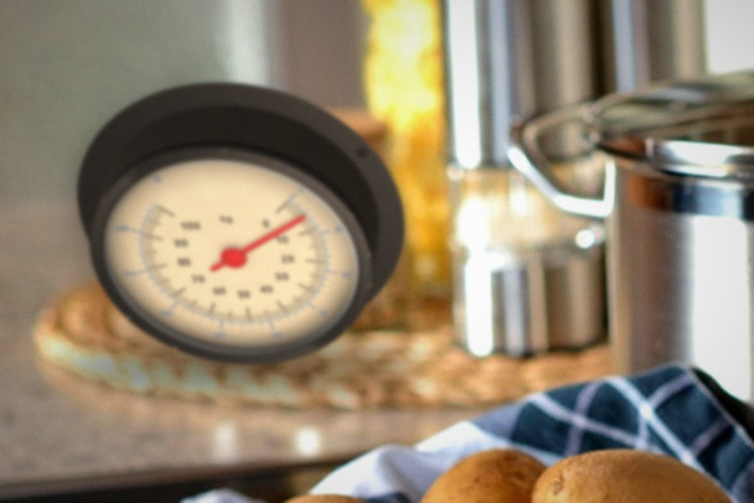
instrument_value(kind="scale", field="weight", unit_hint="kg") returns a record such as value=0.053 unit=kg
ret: value=5 unit=kg
